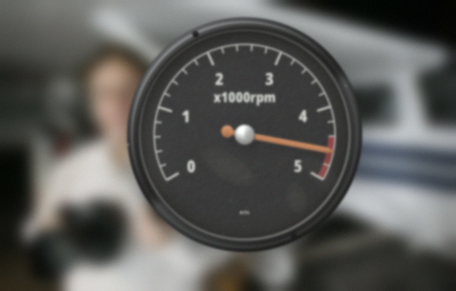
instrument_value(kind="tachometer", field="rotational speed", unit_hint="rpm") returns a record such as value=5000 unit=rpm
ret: value=4600 unit=rpm
